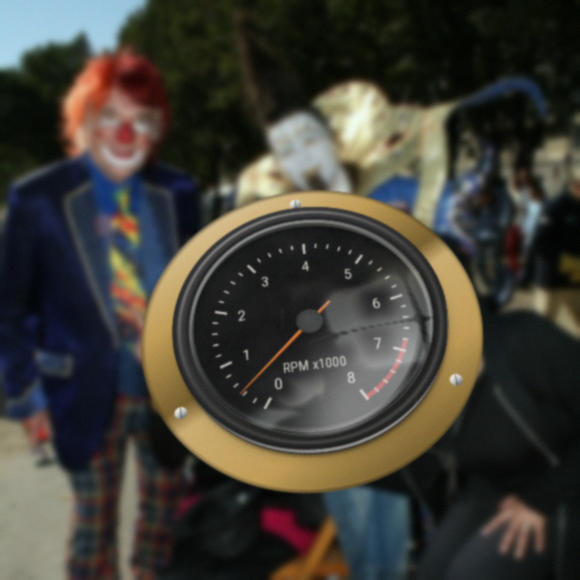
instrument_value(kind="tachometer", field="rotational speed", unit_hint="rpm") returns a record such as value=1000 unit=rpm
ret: value=400 unit=rpm
